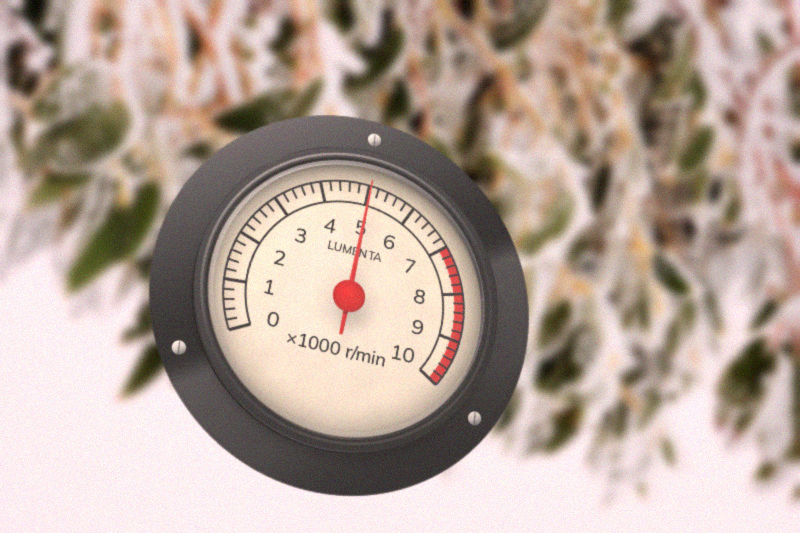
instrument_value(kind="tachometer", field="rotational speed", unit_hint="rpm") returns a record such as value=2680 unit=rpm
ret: value=5000 unit=rpm
